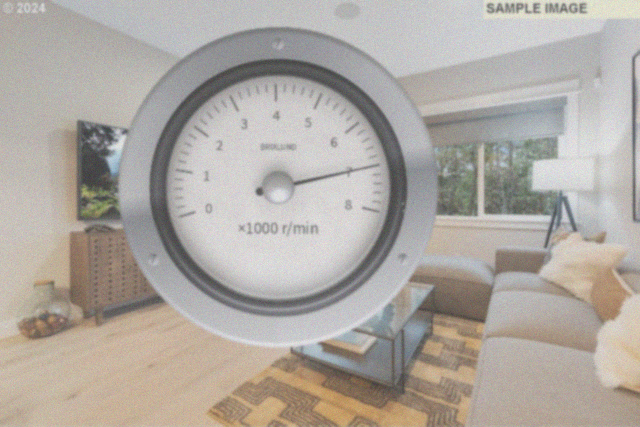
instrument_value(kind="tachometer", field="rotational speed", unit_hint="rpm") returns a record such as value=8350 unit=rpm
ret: value=7000 unit=rpm
